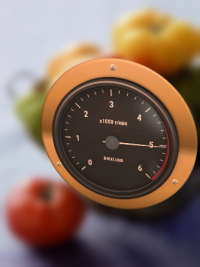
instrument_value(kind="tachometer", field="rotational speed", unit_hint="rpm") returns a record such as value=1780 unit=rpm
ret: value=5000 unit=rpm
